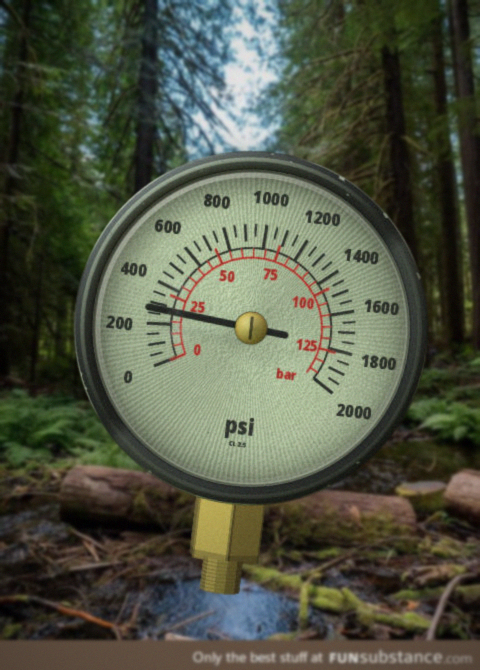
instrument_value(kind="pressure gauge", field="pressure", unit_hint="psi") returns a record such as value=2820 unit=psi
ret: value=275 unit=psi
